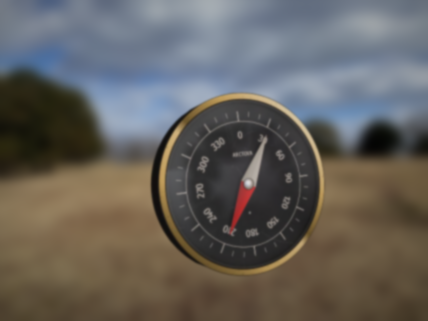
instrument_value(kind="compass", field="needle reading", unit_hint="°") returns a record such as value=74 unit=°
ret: value=210 unit=°
